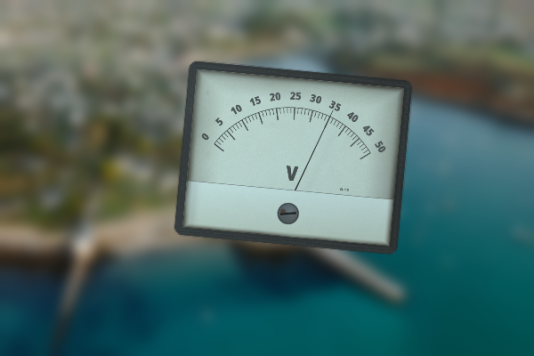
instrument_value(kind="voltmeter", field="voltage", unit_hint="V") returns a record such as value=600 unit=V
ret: value=35 unit=V
